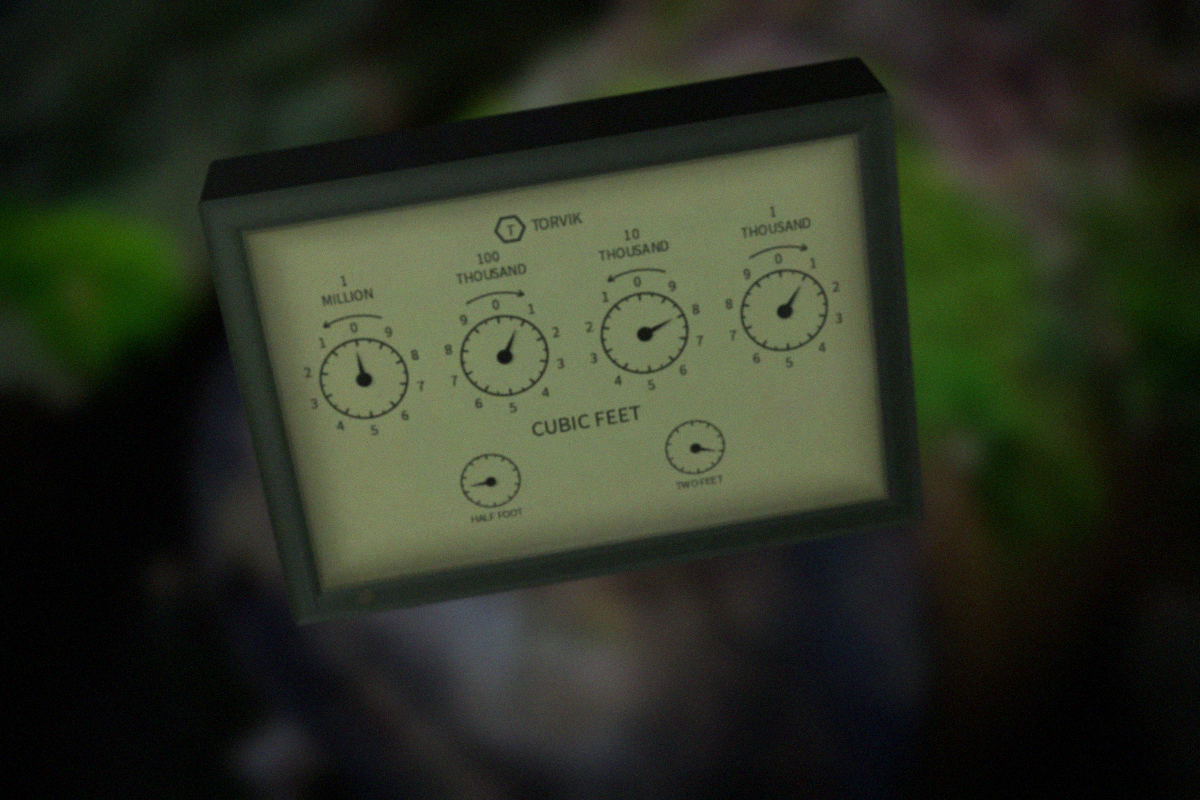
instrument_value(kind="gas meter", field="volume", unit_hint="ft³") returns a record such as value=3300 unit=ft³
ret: value=8100 unit=ft³
